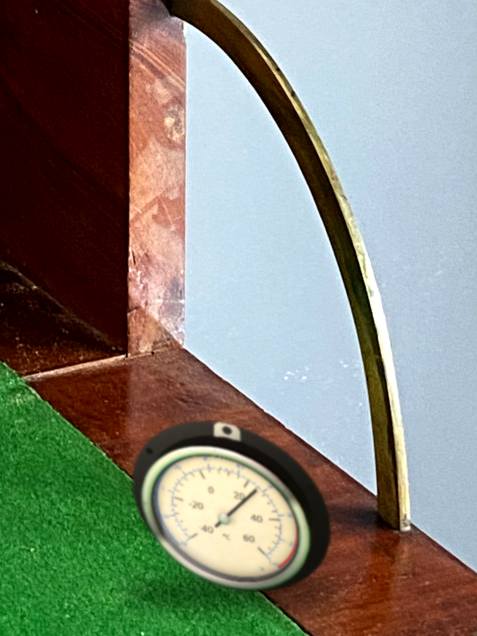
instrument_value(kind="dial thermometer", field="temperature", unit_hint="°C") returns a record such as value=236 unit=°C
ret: value=24 unit=°C
